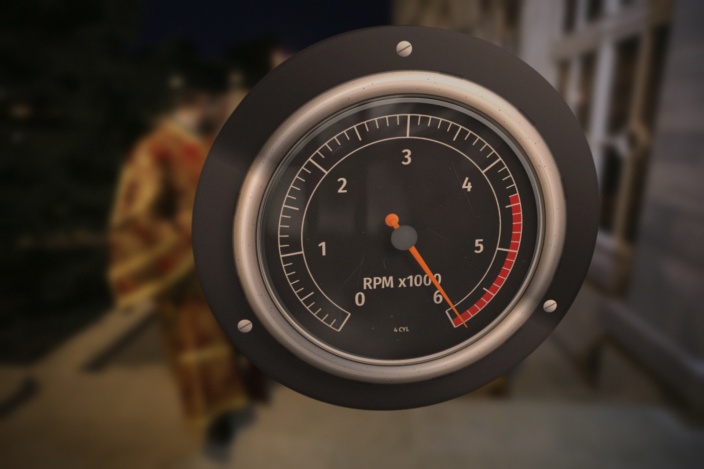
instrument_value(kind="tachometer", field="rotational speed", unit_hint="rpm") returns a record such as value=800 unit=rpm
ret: value=5900 unit=rpm
